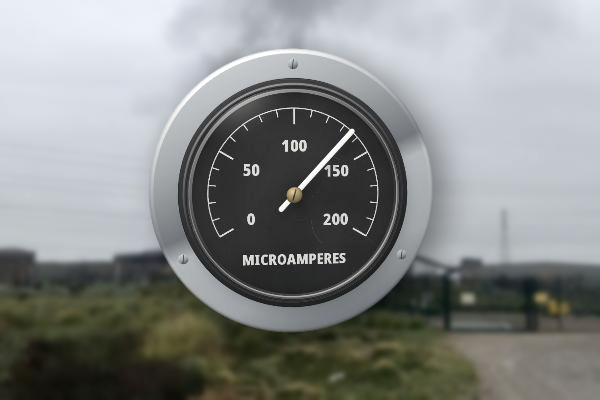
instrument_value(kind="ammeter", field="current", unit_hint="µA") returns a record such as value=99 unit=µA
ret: value=135 unit=µA
